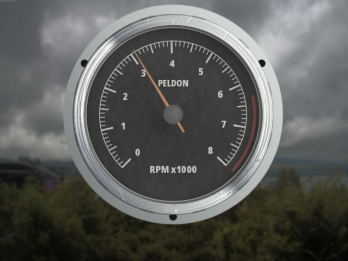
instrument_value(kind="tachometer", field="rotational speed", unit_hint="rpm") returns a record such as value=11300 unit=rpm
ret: value=3100 unit=rpm
